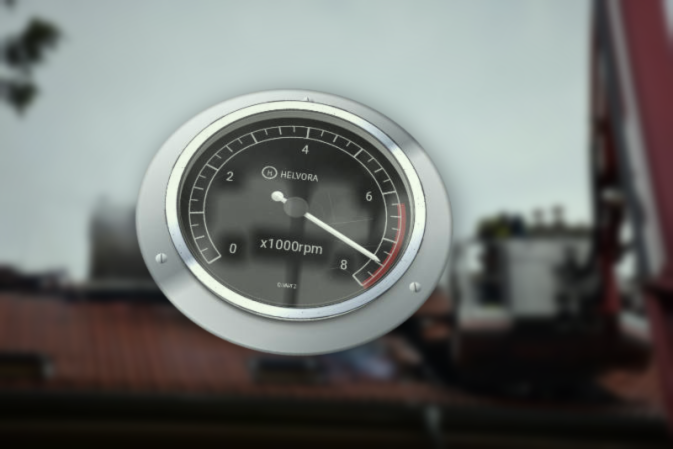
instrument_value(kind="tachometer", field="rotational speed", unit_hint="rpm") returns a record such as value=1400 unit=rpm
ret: value=7500 unit=rpm
